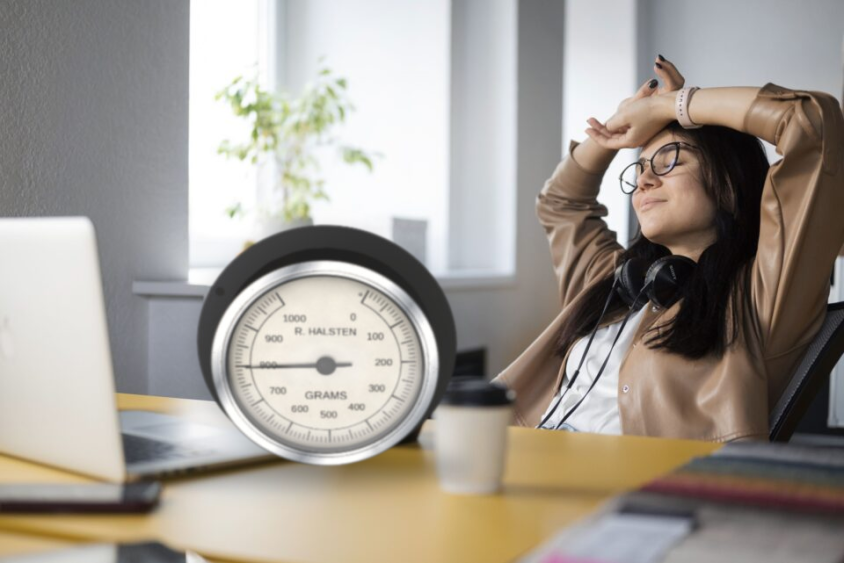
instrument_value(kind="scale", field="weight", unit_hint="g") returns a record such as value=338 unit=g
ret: value=800 unit=g
